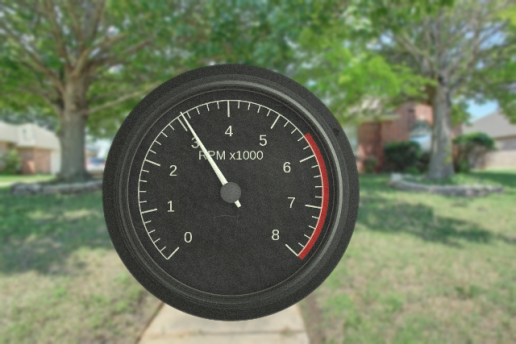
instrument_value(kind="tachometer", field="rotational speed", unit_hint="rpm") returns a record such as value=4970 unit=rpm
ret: value=3100 unit=rpm
